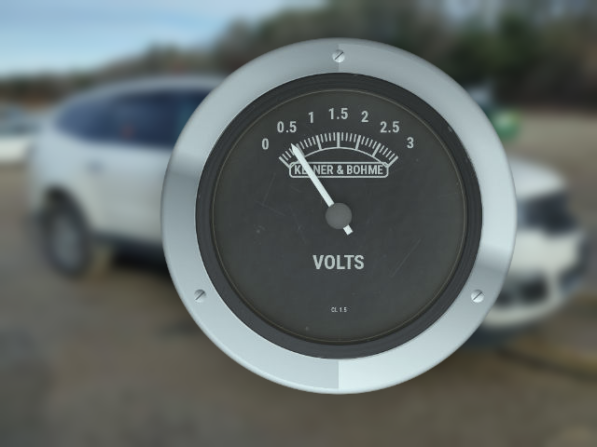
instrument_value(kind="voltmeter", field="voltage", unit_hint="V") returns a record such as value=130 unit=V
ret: value=0.4 unit=V
